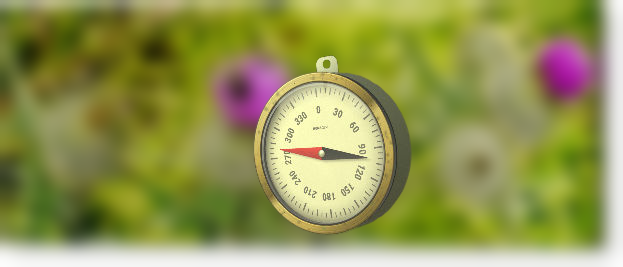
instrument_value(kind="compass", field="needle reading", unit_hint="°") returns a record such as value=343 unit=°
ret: value=280 unit=°
